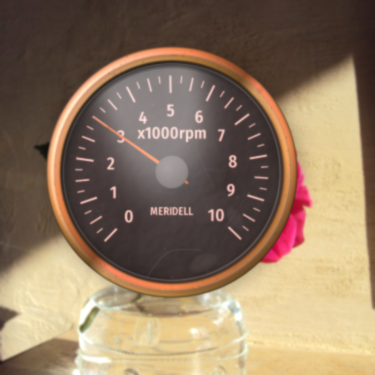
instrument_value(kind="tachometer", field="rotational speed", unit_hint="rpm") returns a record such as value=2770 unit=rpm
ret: value=3000 unit=rpm
